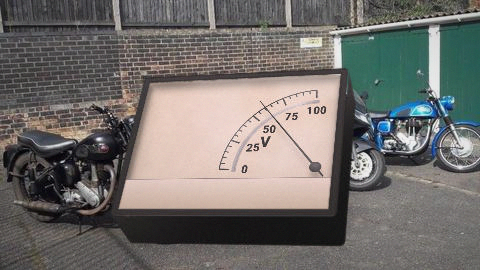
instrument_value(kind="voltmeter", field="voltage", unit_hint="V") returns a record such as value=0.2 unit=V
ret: value=60 unit=V
